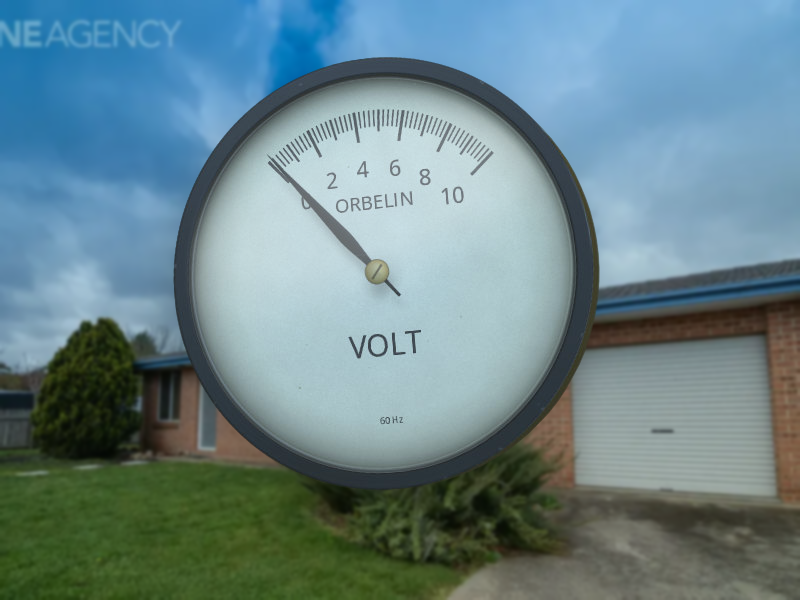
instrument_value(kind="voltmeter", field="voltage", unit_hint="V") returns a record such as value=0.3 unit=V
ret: value=0.2 unit=V
